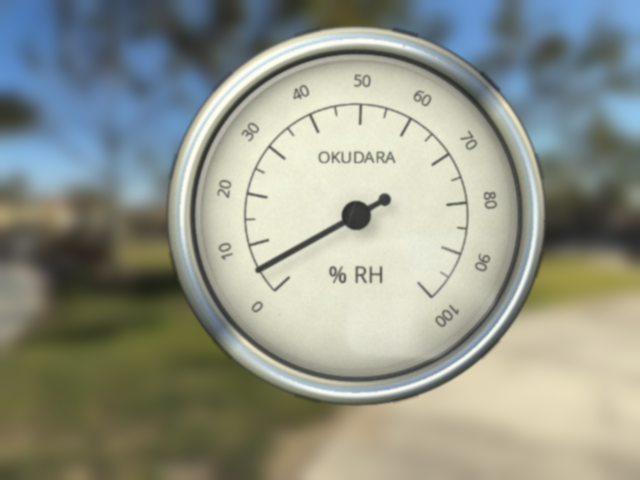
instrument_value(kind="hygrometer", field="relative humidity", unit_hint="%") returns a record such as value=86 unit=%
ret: value=5 unit=%
